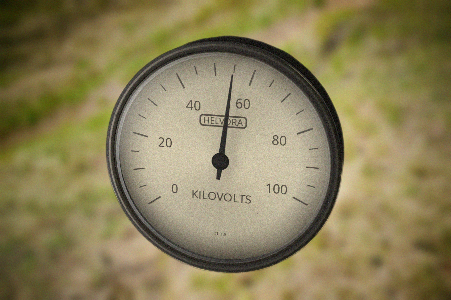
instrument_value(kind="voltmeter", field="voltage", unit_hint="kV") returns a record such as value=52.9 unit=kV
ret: value=55 unit=kV
